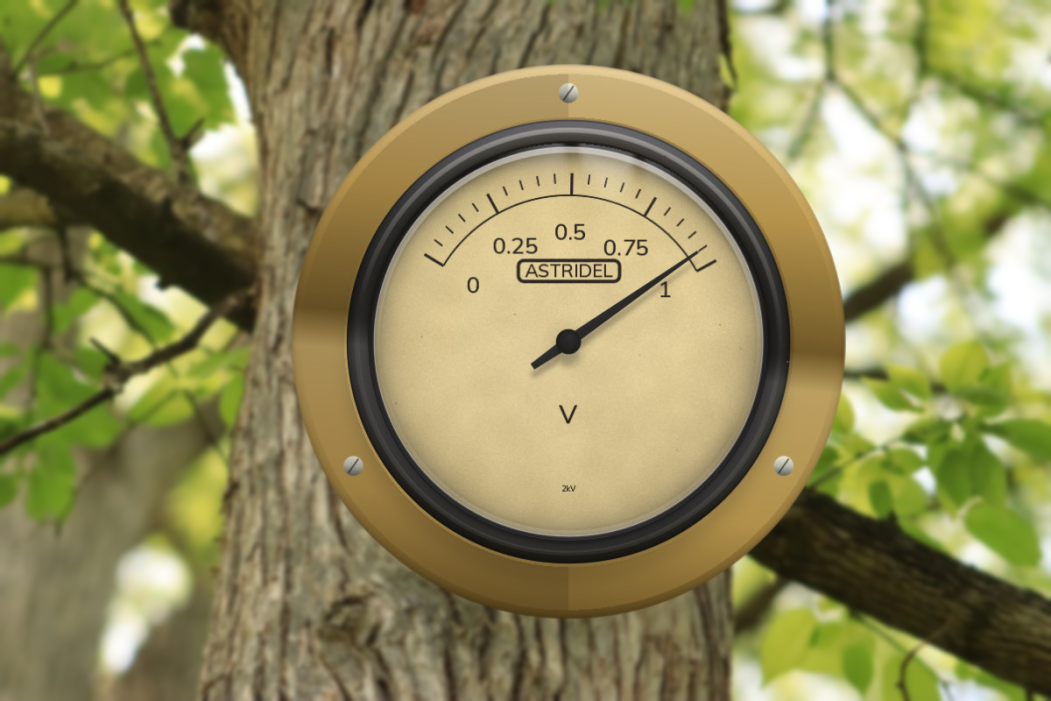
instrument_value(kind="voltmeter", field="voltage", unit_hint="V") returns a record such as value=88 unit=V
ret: value=0.95 unit=V
